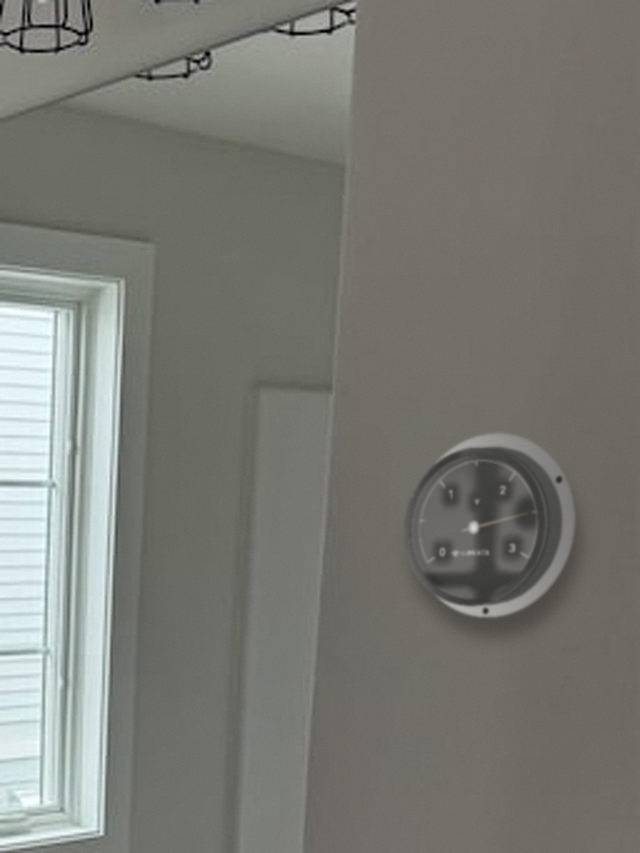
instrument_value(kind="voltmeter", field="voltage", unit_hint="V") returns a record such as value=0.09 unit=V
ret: value=2.5 unit=V
